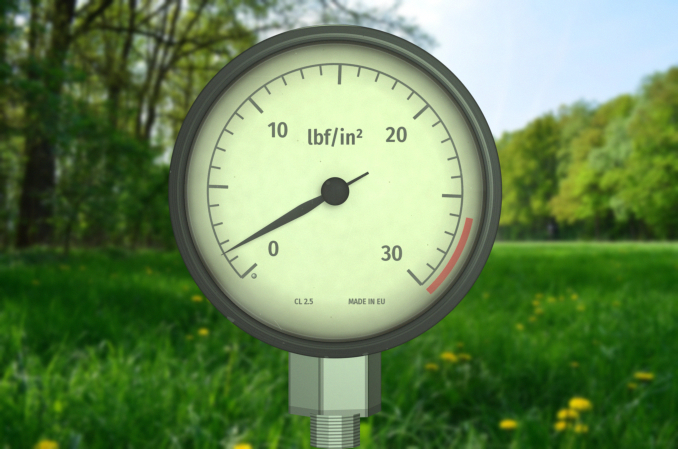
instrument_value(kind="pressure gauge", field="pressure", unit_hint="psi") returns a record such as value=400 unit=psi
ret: value=1.5 unit=psi
